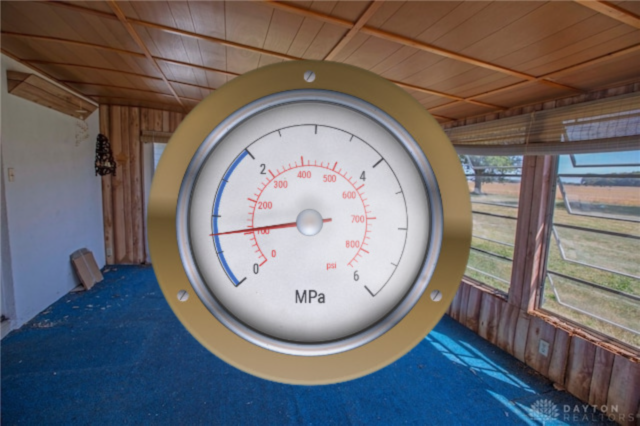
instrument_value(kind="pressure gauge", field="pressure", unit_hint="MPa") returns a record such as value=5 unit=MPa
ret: value=0.75 unit=MPa
